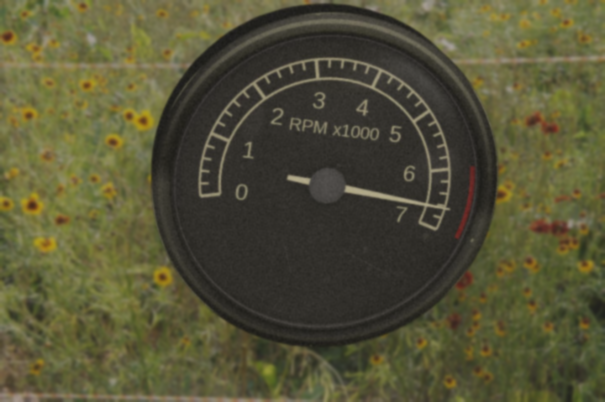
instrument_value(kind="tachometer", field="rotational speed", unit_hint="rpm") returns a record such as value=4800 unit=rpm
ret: value=6600 unit=rpm
